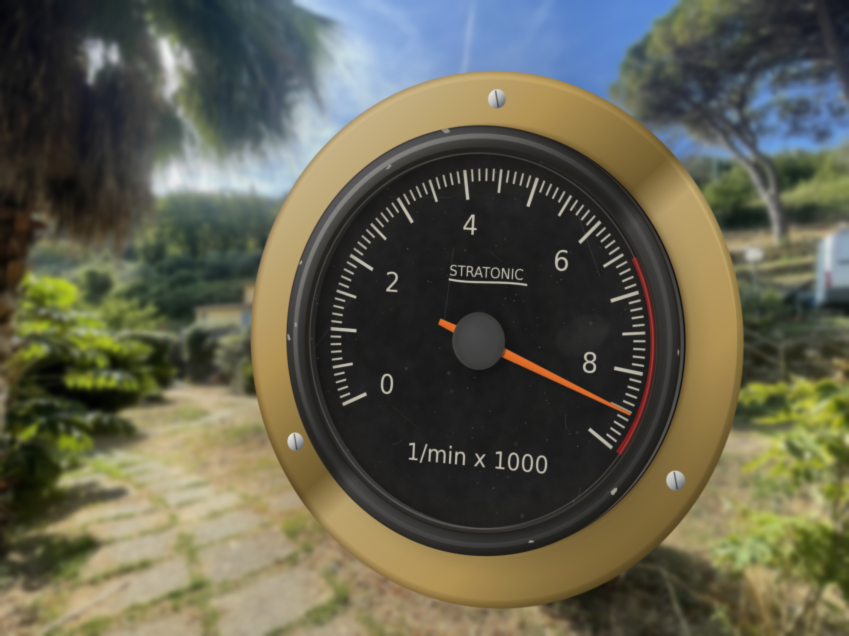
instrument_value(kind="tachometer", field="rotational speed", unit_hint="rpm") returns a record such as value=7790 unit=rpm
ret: value=8500 unit=rpm
